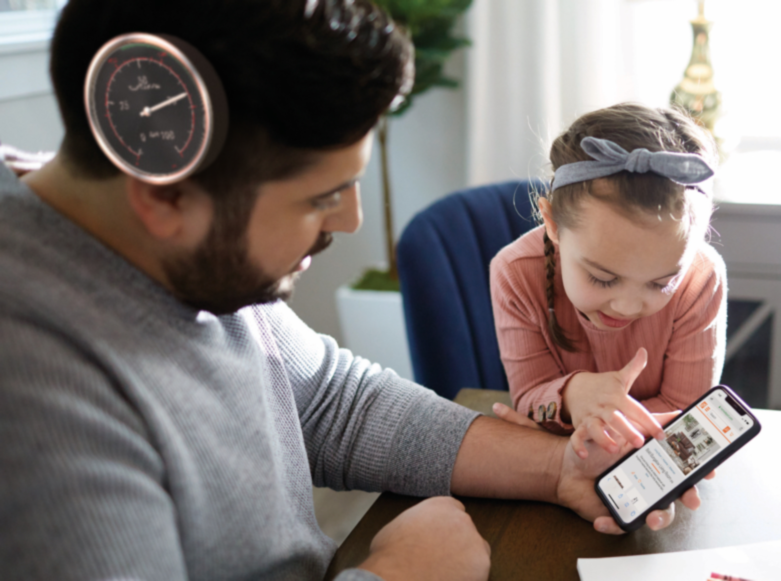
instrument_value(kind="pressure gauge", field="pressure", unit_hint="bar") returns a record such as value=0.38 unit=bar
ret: value=75 unit=bar
